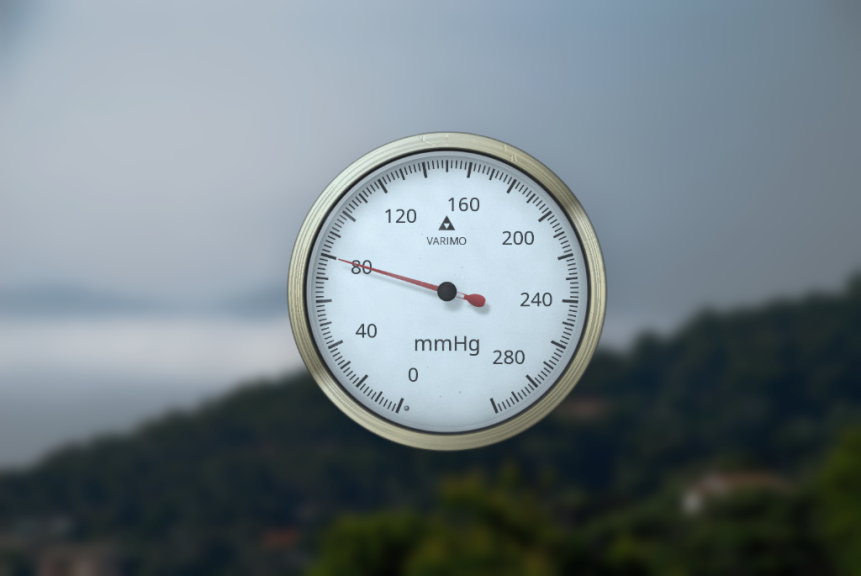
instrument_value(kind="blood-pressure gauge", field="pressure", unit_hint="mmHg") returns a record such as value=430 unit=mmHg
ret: value=80 unit=mmHg
